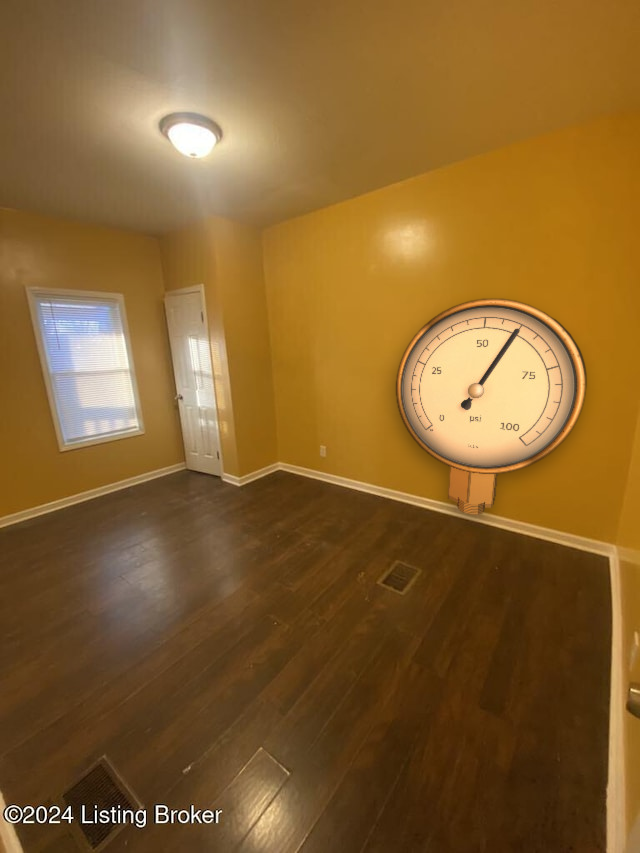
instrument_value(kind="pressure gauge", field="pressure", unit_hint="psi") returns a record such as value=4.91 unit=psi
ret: value=60 unit=psi
